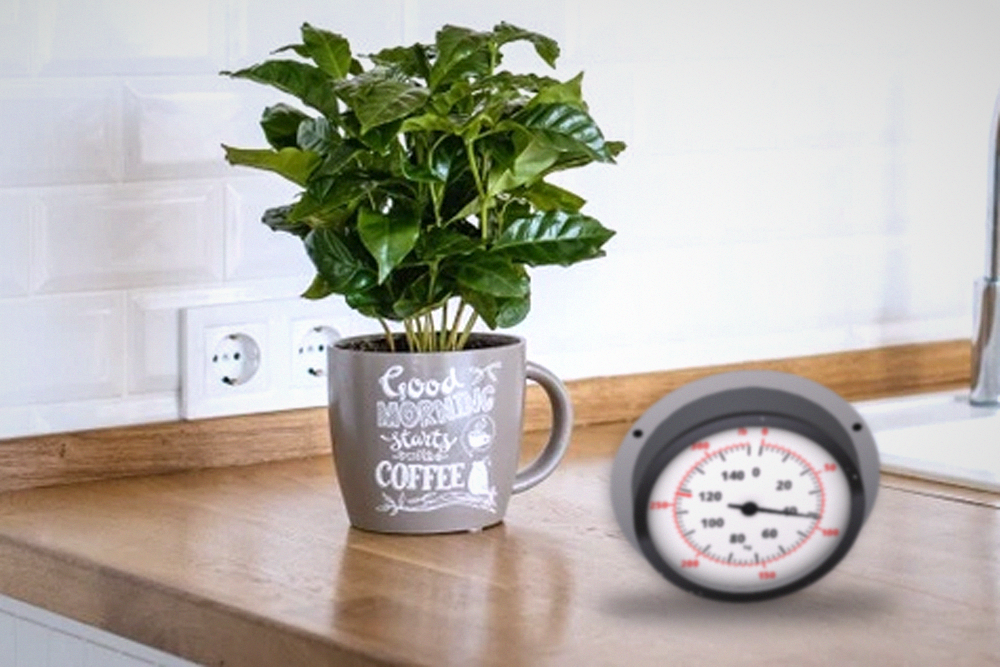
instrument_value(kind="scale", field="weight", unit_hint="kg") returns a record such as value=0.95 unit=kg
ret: value=40 unit=kg
